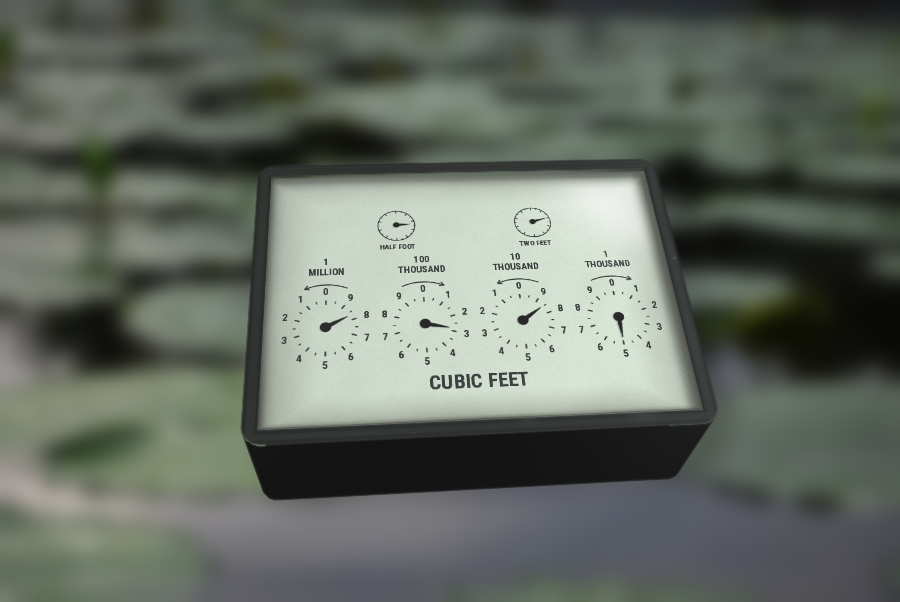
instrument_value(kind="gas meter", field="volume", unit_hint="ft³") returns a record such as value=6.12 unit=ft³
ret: value=828500 unit=ft³
